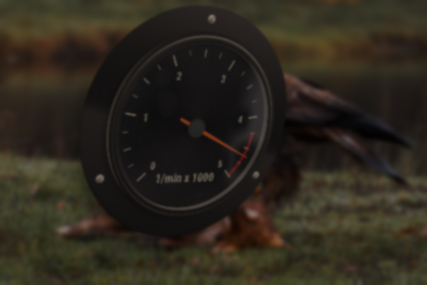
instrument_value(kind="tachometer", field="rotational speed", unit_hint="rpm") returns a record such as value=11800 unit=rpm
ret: value=4625 unit=rpm
